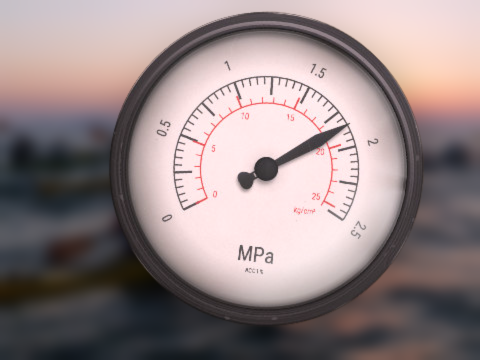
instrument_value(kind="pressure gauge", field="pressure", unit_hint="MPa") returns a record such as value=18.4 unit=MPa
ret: value=1.85 unit=MPa
